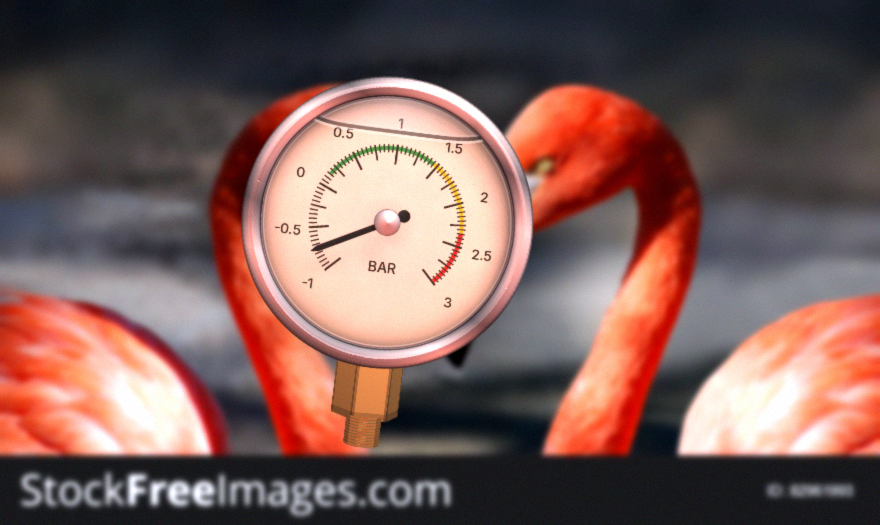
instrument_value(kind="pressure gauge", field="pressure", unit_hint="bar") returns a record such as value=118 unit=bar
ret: value=-0.75 unit=bar
